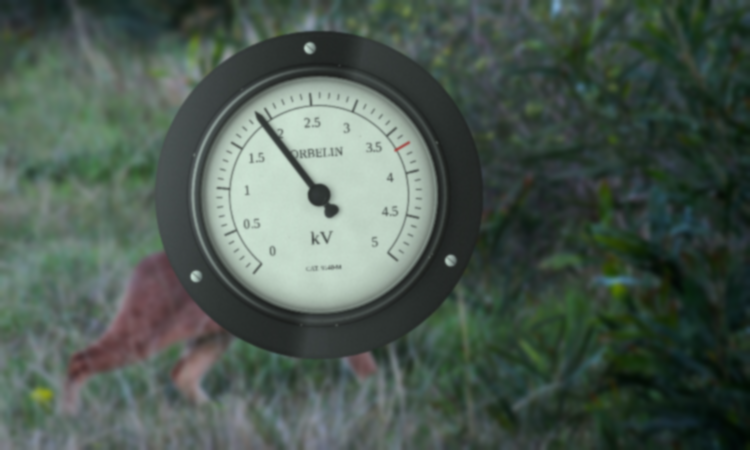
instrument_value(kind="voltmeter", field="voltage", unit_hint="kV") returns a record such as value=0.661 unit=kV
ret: value=1.9 unit=kV
